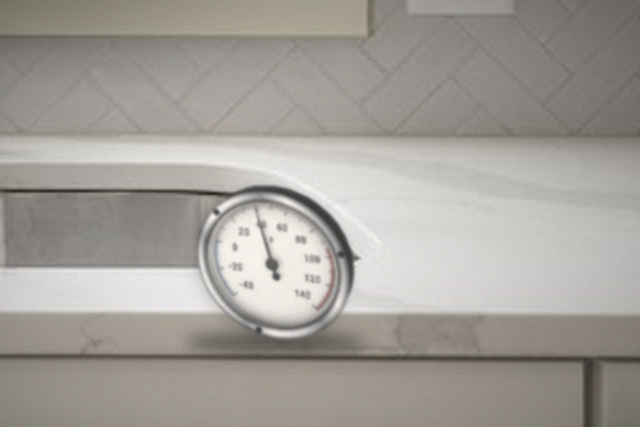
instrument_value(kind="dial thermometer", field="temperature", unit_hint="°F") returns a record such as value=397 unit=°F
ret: value=40 unit=°F
